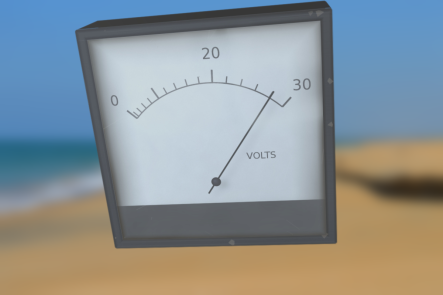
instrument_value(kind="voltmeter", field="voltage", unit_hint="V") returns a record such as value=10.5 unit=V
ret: value=28 unit=V
